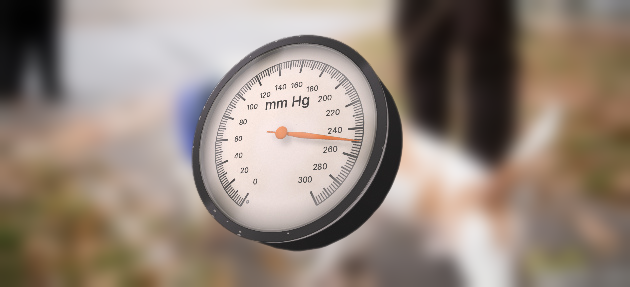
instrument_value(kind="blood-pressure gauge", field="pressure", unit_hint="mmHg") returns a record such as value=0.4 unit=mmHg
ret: value=250 unit=mmHg
